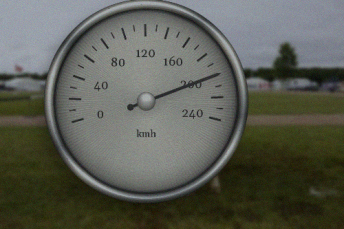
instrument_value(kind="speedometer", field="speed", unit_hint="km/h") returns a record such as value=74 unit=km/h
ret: value=200 unit=km/h
